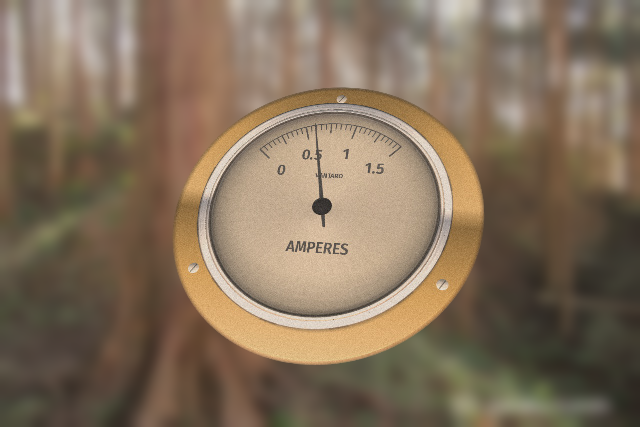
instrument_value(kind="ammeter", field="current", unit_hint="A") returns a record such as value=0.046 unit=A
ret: value=0.6 unit=A
